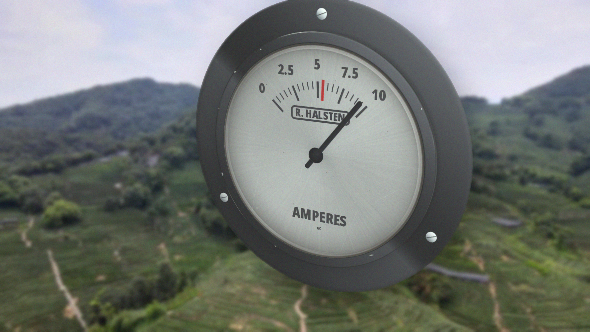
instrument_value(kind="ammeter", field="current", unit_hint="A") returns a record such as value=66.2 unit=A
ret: value=9.5 unit=A
